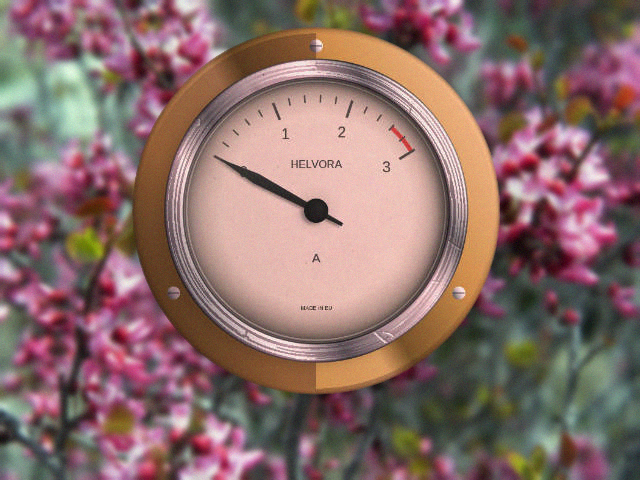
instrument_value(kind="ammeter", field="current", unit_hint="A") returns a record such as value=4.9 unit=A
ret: value=0 unit=A
